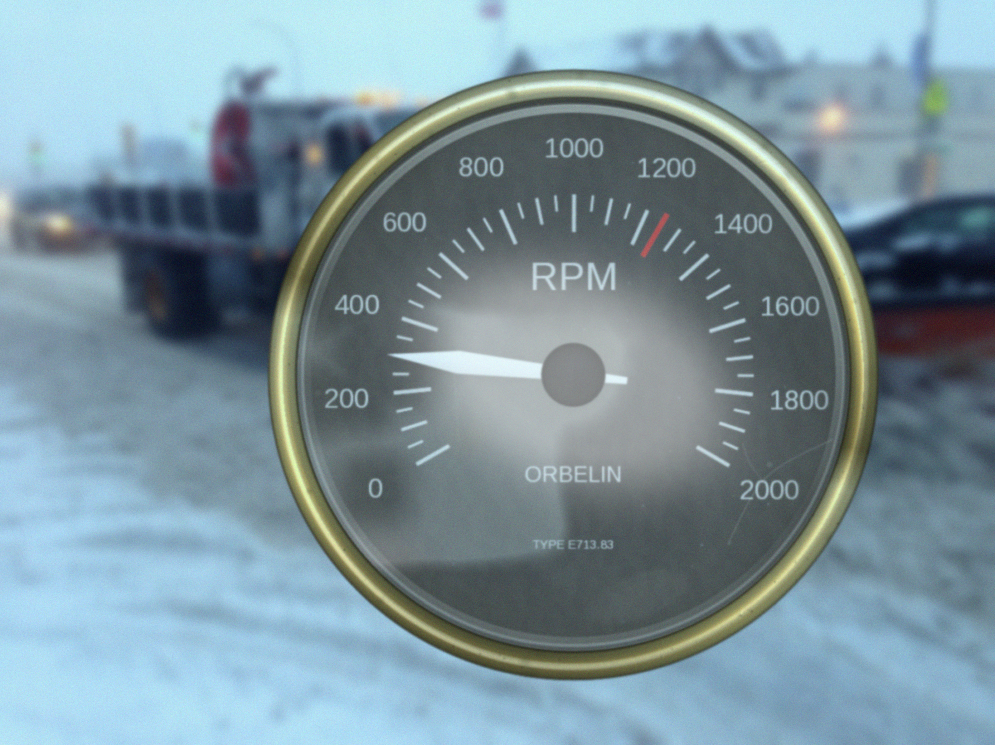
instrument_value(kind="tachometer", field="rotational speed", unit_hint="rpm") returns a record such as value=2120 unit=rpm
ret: value=300 unit=rpm
